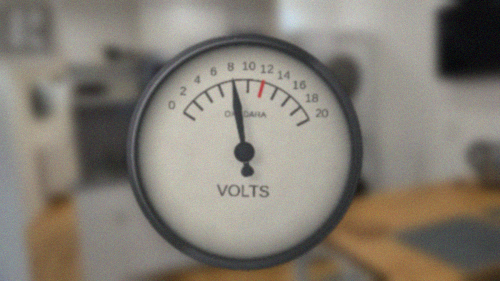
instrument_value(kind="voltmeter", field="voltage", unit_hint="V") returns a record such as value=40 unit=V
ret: value=8 unit=V
